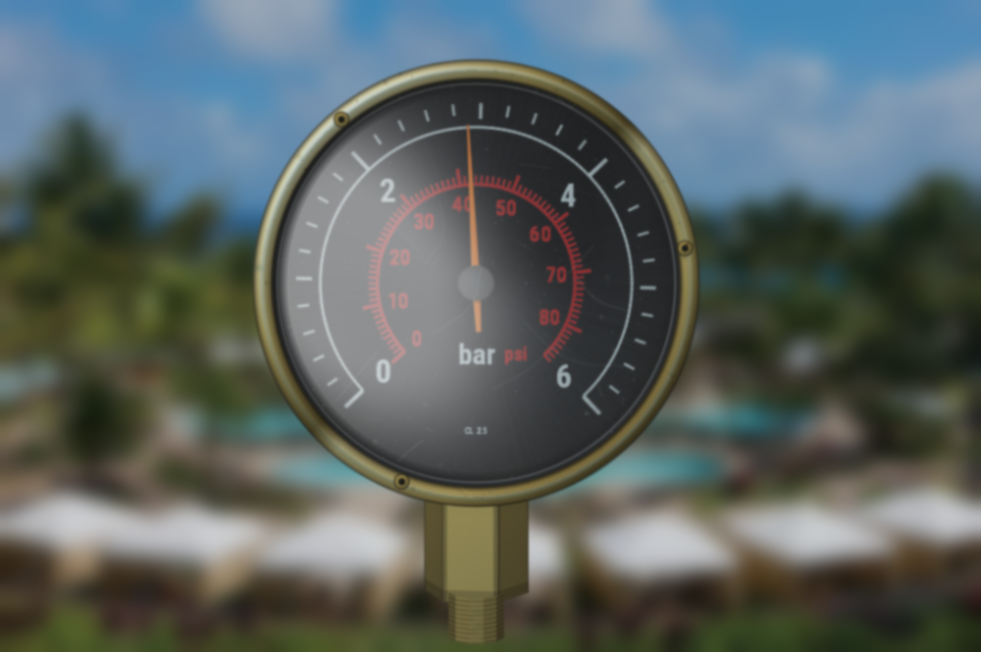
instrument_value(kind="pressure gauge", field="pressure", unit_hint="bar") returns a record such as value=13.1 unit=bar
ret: value=2.9 unit=bar
